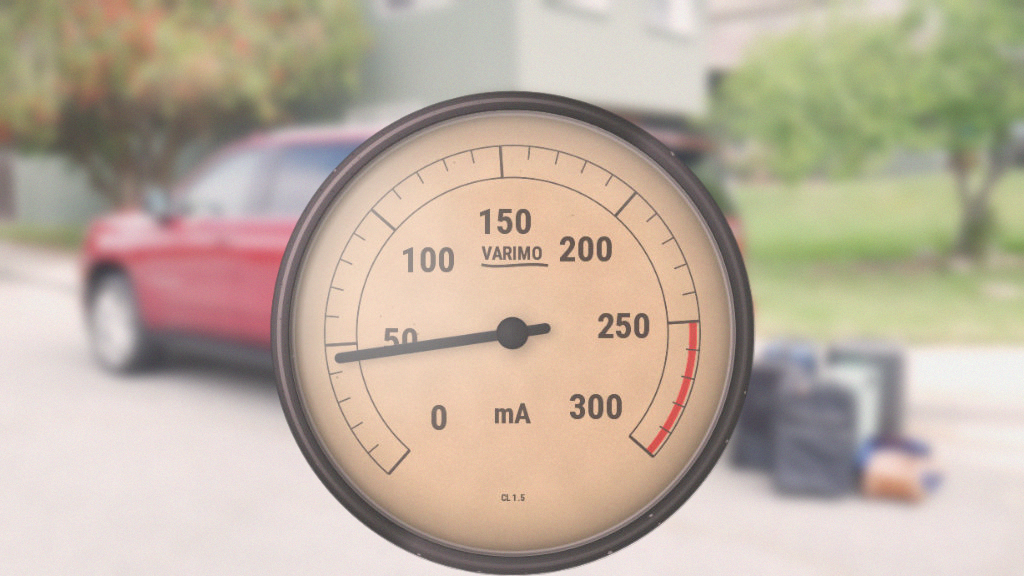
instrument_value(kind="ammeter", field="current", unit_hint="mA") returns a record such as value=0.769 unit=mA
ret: value=45 unit=mA
